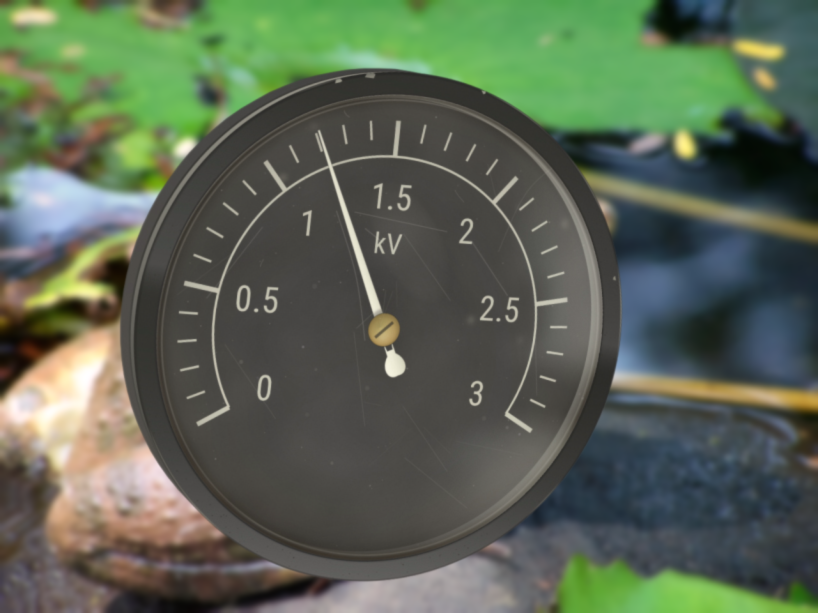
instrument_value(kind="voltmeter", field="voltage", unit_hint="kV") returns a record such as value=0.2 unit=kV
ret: value=1.2 unit=kV
